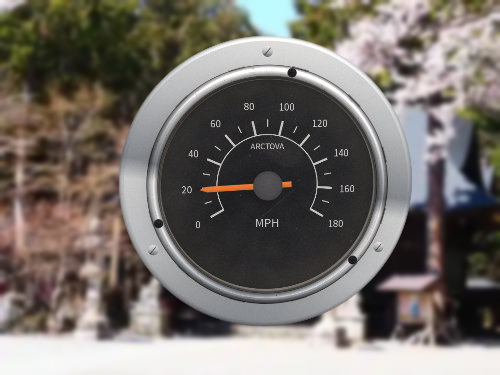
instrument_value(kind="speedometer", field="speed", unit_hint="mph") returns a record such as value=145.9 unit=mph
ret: value=20 unit=mph
